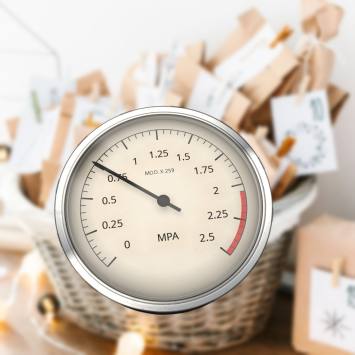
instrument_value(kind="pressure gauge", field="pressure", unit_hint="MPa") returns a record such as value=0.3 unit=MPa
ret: value=0.75 unit=MPa
